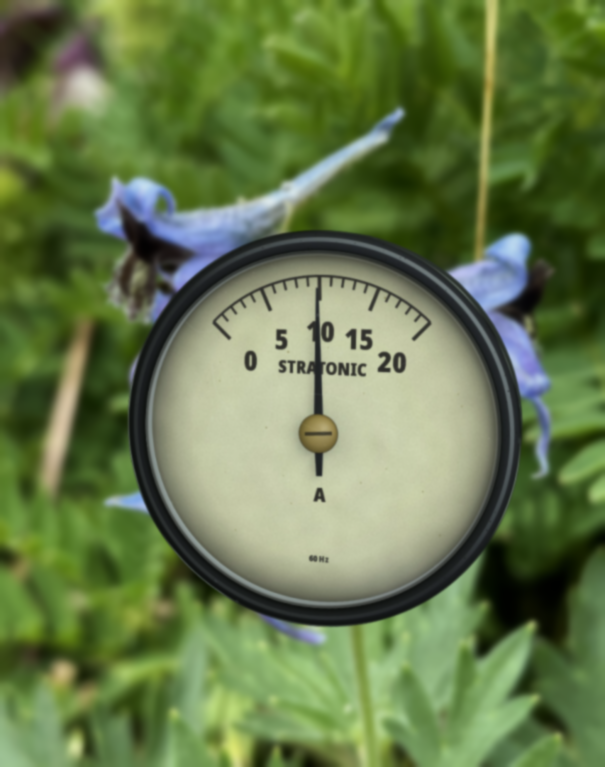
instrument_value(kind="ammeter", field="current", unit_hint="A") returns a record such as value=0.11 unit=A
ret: value=10 unit=A
